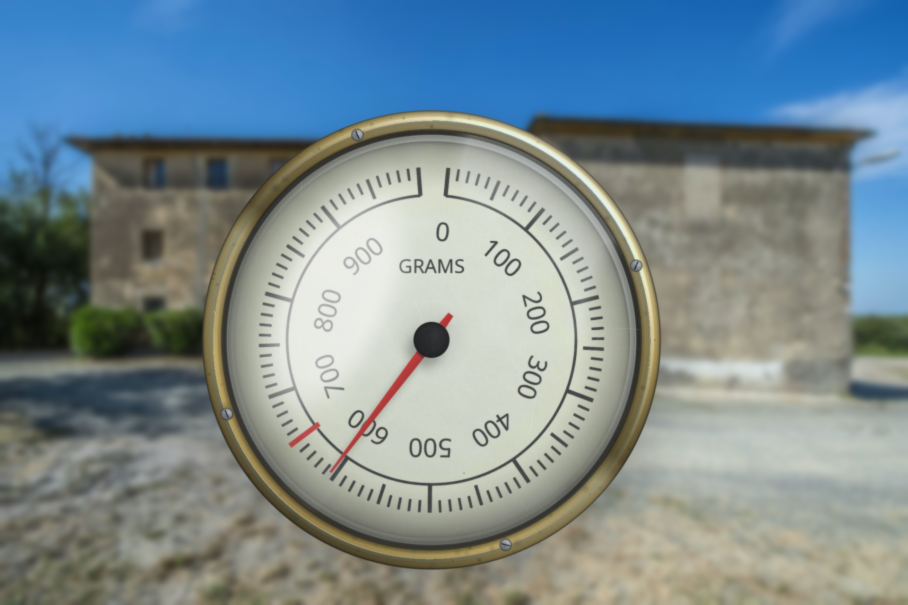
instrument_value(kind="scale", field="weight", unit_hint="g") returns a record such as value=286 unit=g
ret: value=605 unit=g
